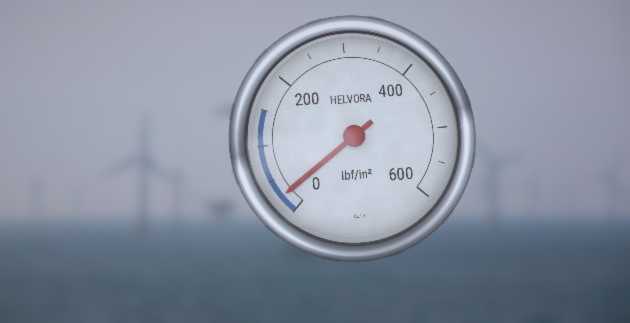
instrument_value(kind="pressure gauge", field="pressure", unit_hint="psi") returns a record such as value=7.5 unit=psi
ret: value=25 unit=psi
